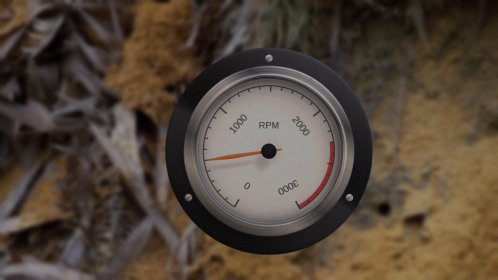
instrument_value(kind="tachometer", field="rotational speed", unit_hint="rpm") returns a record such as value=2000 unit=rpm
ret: value=500 unit=rpm
